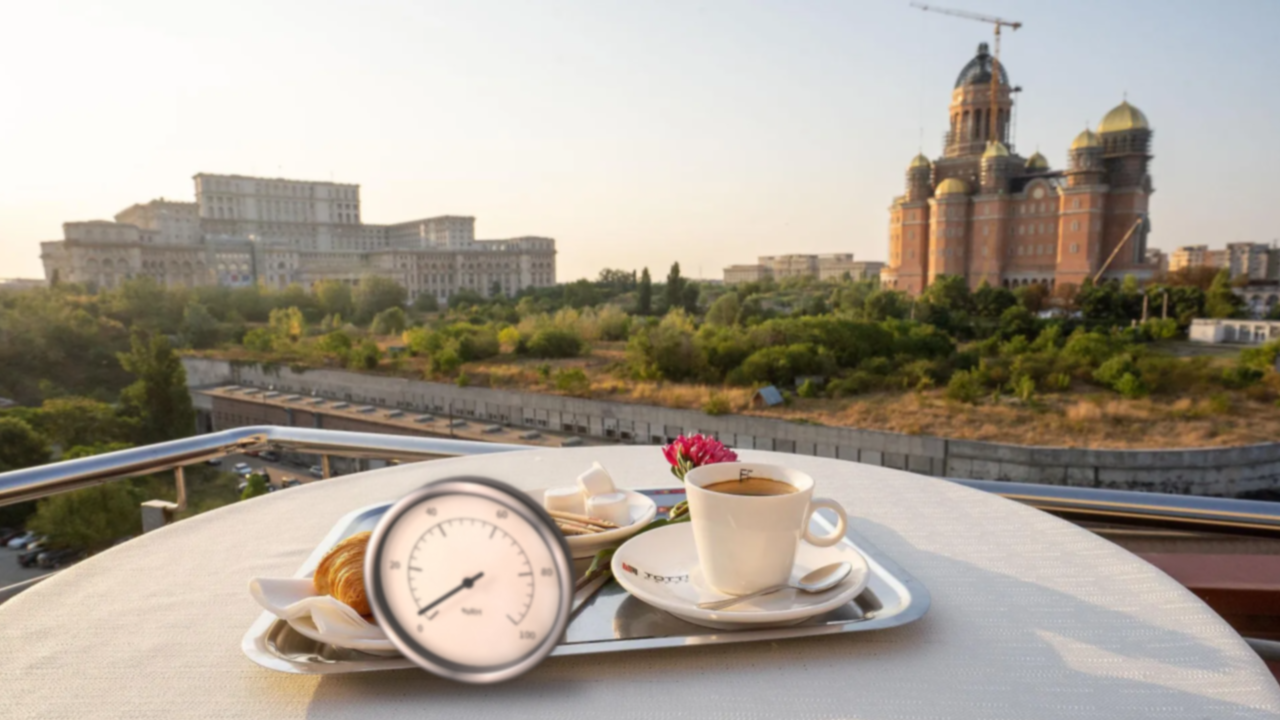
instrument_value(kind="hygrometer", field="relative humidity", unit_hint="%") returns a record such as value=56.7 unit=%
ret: value=4 unit=%
